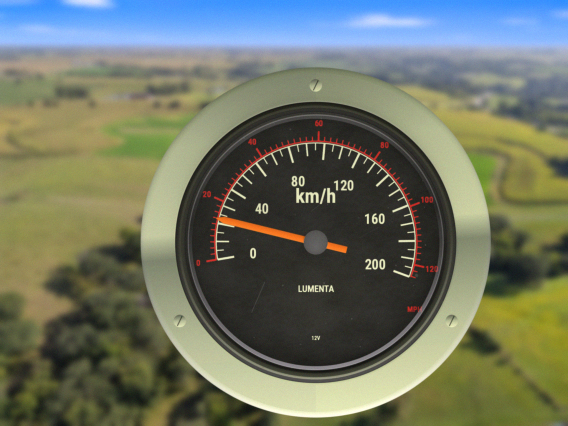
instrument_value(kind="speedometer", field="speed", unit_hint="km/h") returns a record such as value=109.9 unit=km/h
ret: value=22.5 unit=km/h
